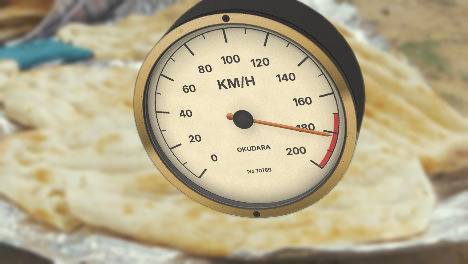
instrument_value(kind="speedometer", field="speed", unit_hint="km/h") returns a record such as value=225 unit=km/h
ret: value=180 unit=km/h
